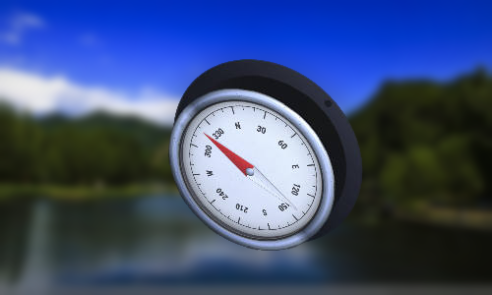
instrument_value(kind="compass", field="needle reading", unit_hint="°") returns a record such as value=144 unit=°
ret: value=320 unit=°
